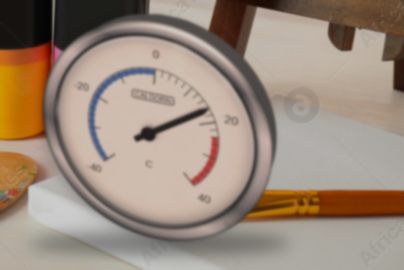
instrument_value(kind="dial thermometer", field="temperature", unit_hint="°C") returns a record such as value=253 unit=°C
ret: value=16 unit=°C
